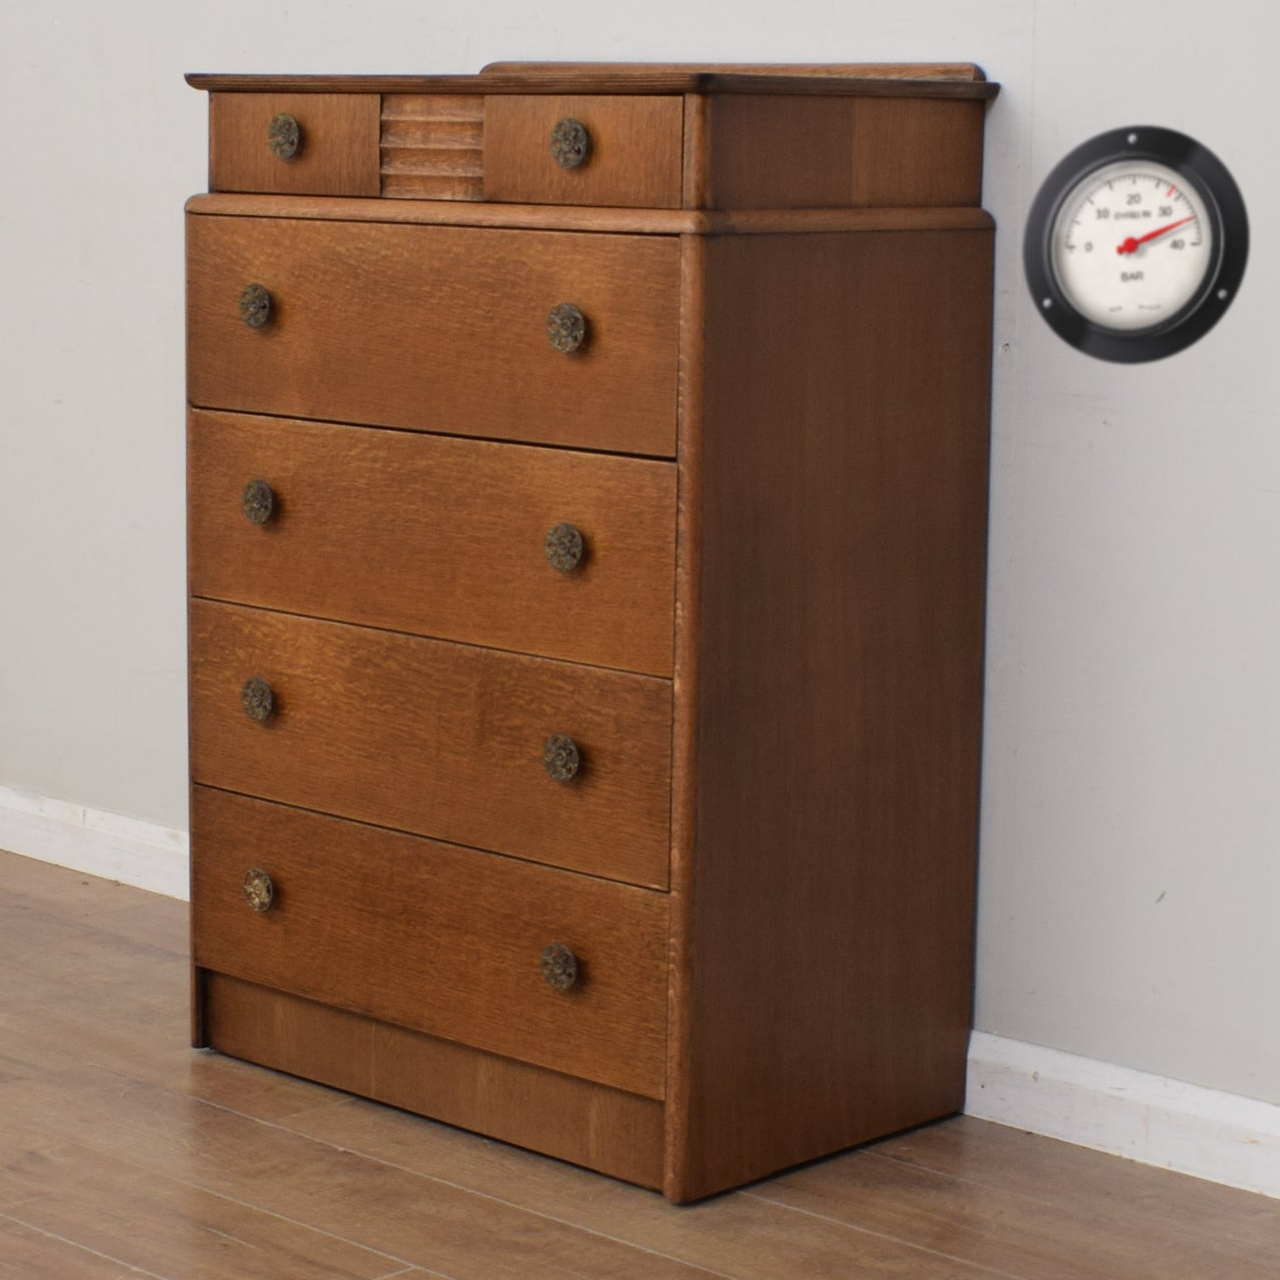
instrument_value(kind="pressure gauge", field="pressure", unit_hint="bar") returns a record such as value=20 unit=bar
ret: value=35 unit=bar
